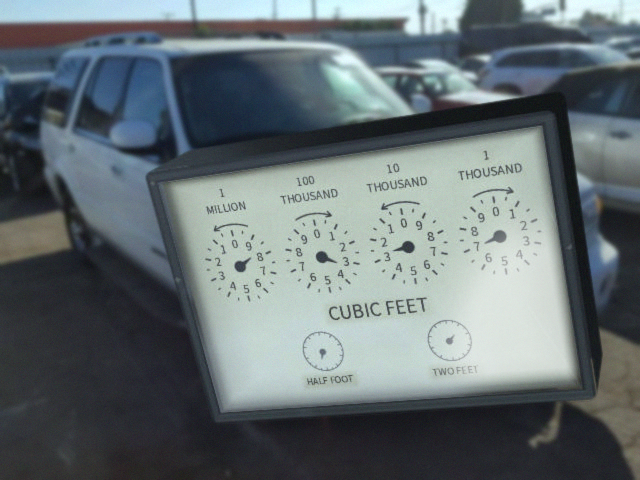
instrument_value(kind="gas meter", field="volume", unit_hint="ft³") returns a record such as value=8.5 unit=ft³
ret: value=832700 unit=ft³
